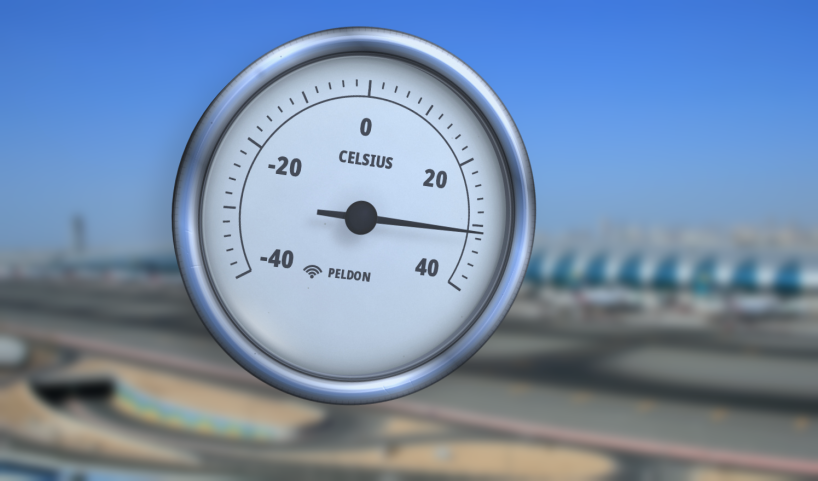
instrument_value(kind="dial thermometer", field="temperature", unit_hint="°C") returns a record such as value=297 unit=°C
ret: value=31 unit=°C
